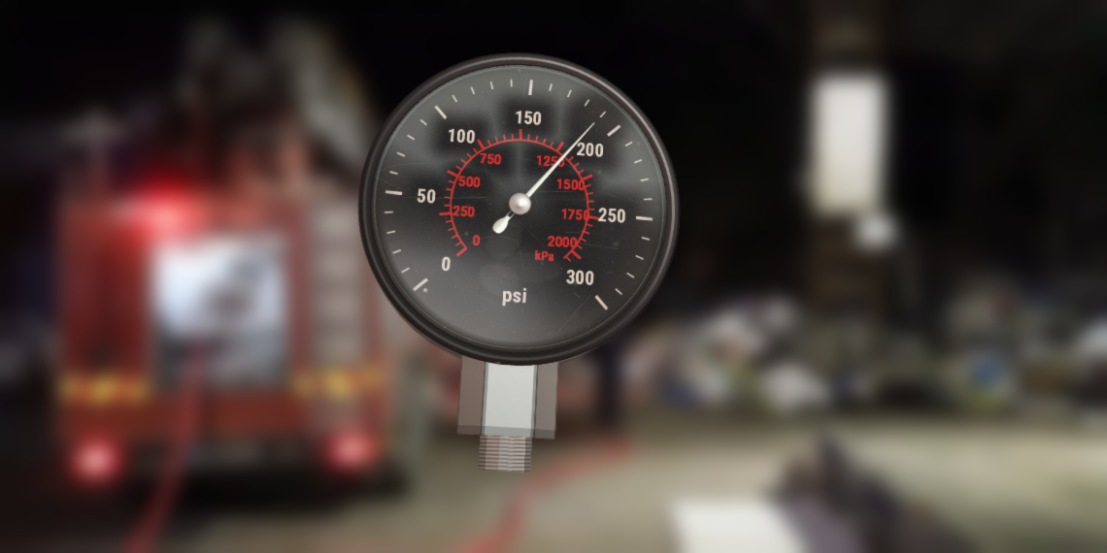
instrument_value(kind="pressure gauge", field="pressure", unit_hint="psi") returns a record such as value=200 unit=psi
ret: value=190 unit=psi
